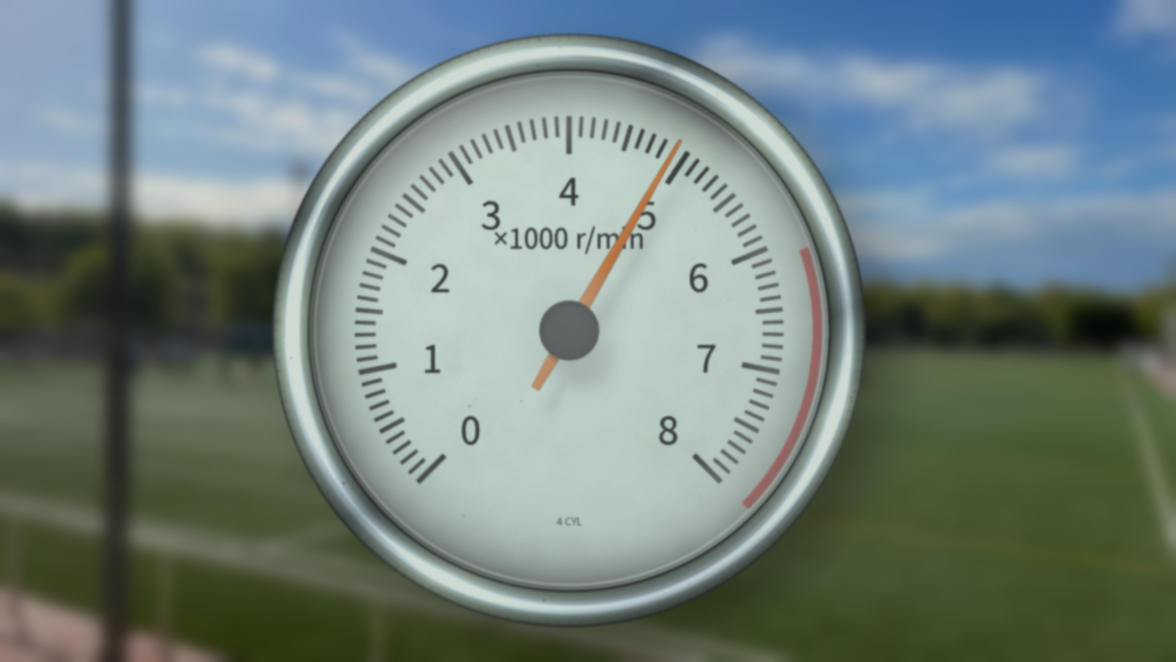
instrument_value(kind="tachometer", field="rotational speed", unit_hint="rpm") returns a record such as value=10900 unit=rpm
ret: value=4900 unit=rpm
